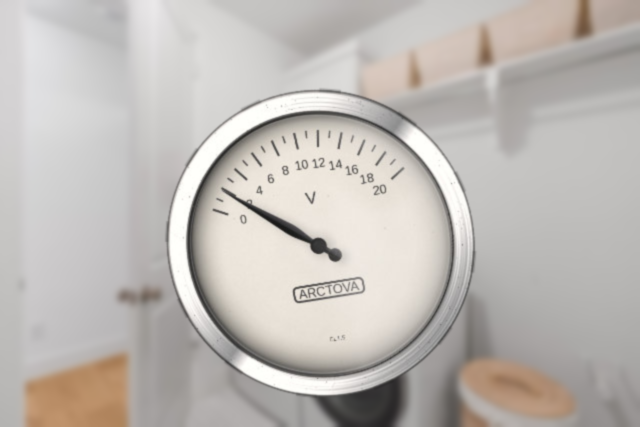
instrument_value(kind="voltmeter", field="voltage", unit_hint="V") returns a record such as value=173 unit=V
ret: value=2 unit=V
